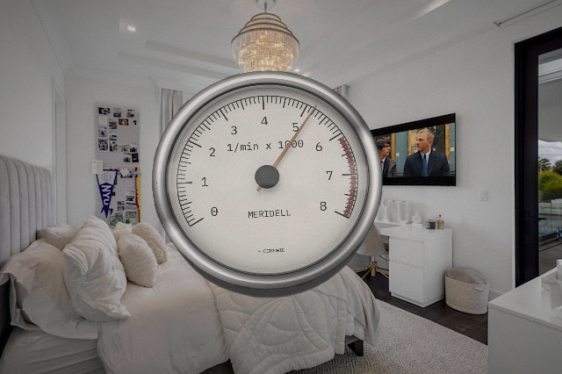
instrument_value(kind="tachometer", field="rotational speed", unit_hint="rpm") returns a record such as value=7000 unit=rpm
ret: value=5200 unit=rpm
